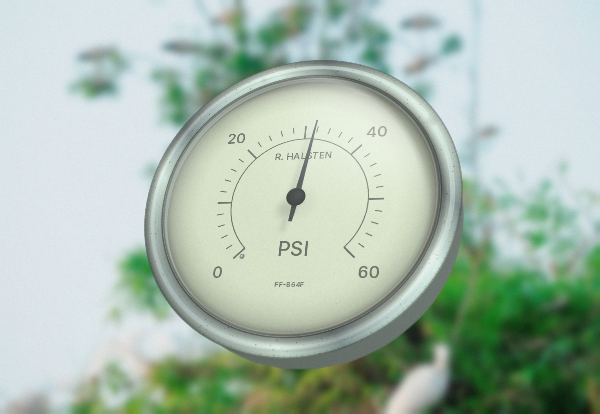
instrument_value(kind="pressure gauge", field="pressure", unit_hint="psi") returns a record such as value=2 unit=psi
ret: value=32 unit=psi
